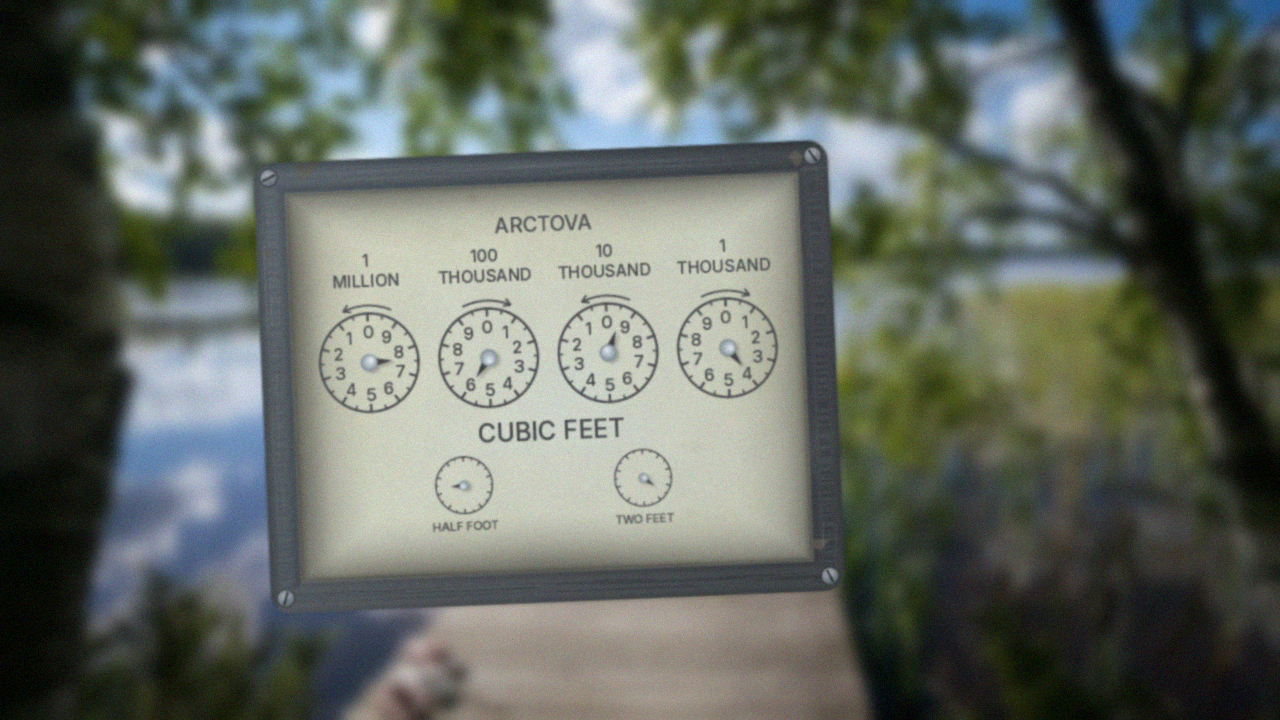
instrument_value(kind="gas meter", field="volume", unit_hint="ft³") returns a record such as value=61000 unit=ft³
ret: value=759400 unit=ft³
